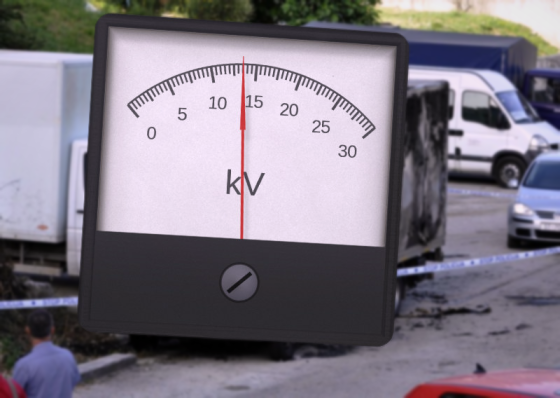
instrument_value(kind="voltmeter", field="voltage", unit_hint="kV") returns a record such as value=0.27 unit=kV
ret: value=13.5 unit=kV
